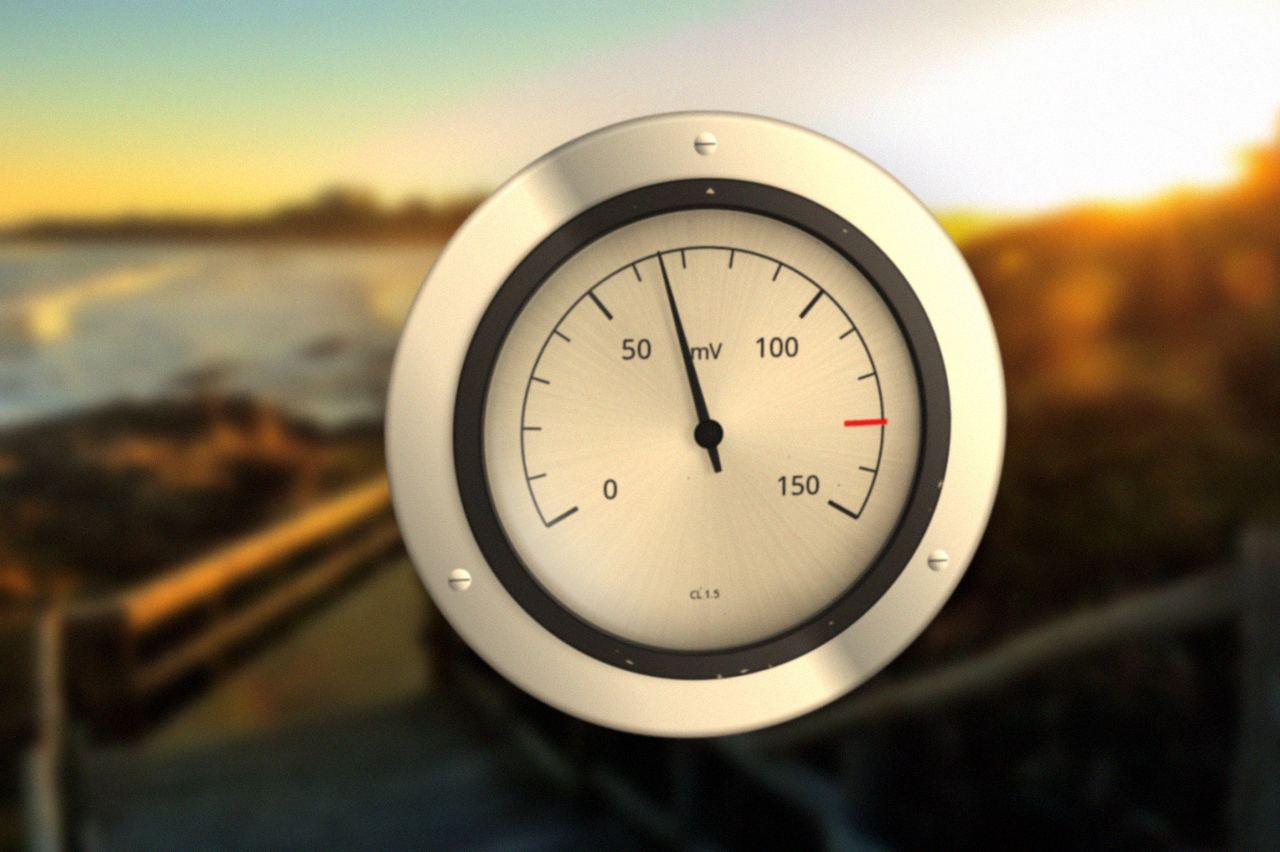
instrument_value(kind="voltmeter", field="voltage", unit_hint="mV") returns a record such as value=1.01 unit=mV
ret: value=65 unit=mV
